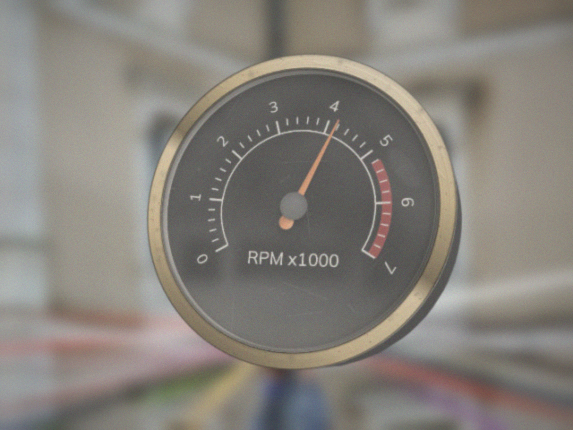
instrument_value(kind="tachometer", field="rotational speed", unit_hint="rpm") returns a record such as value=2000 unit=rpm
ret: value=4200 unit=rpm
